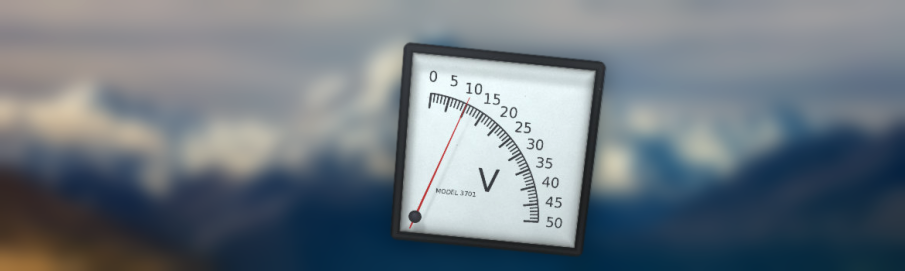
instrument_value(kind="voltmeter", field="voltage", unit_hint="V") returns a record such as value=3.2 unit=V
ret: value=10 unit=V
